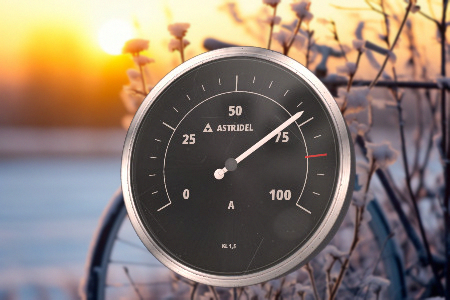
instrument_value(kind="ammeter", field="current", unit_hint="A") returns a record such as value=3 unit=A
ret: value=72.5 unit=A
